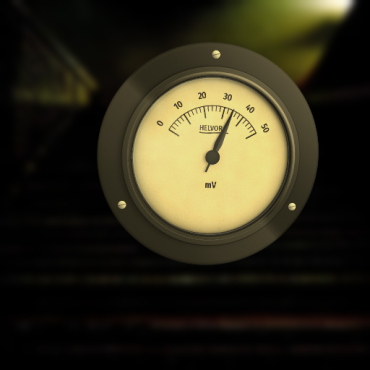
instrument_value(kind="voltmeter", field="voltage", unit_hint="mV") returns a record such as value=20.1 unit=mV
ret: value=34 unit=mV
